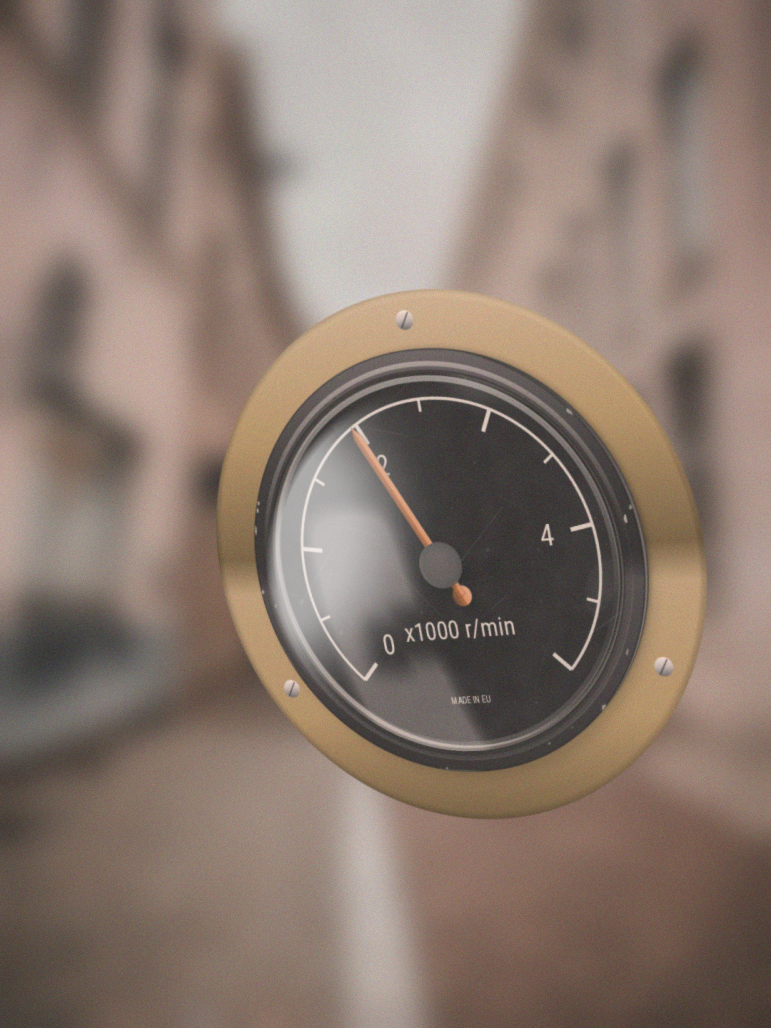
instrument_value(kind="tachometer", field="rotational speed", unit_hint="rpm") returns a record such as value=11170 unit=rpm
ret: value=2000 unit=rpm
